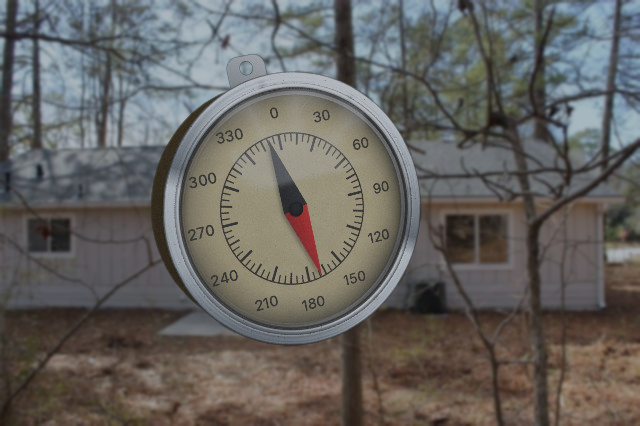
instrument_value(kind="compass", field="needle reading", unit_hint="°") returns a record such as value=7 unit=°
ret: value=170 unit=°
